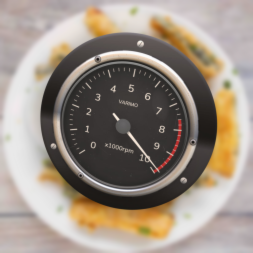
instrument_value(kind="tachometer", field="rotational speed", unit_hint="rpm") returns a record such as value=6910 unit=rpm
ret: value=9800 unit=rpm
